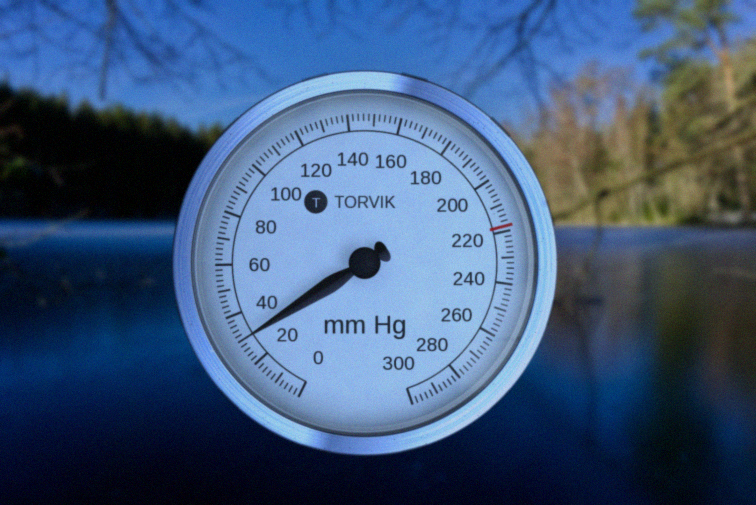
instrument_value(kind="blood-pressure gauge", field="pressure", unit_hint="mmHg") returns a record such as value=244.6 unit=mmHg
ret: value=30 unit=mmHg
